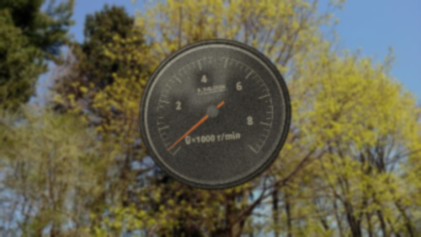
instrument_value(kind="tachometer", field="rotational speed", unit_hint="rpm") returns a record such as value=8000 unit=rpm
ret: value=200 unit=rpm
